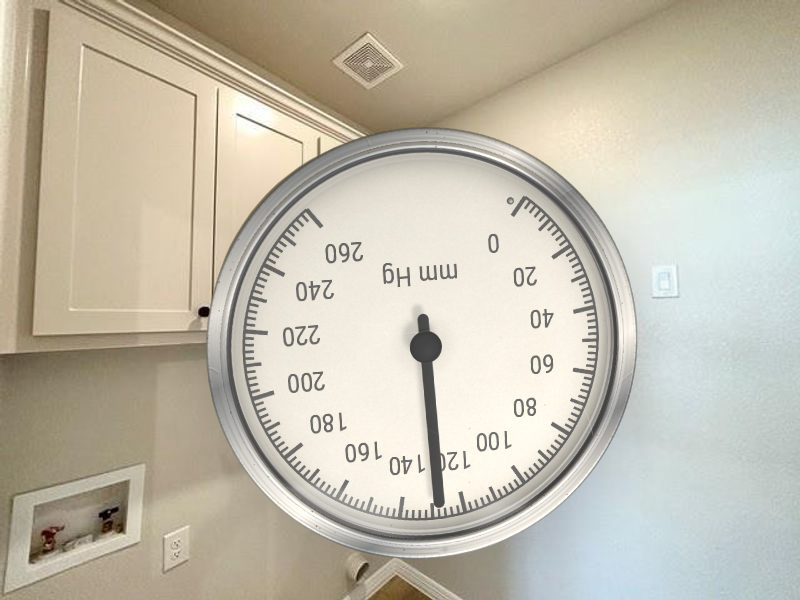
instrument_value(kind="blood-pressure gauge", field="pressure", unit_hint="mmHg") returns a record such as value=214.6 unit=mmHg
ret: value=128 unit=mmHg
